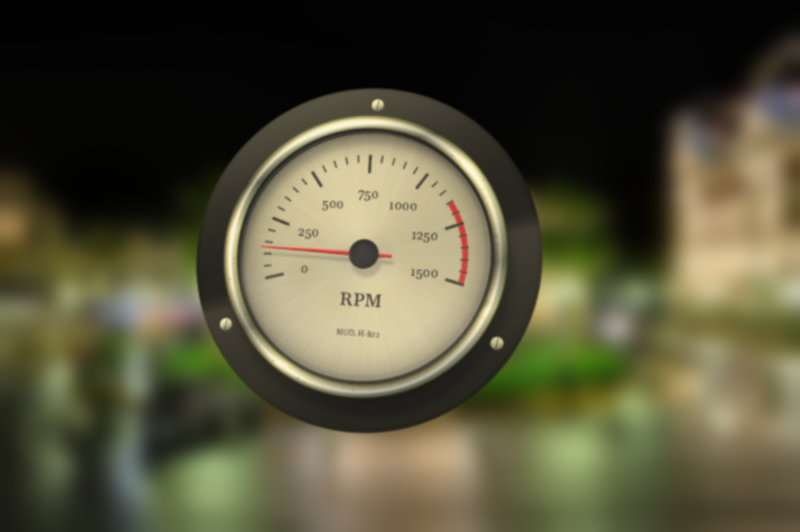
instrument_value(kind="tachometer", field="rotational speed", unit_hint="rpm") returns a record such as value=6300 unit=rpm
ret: value=125 unit=rpm
